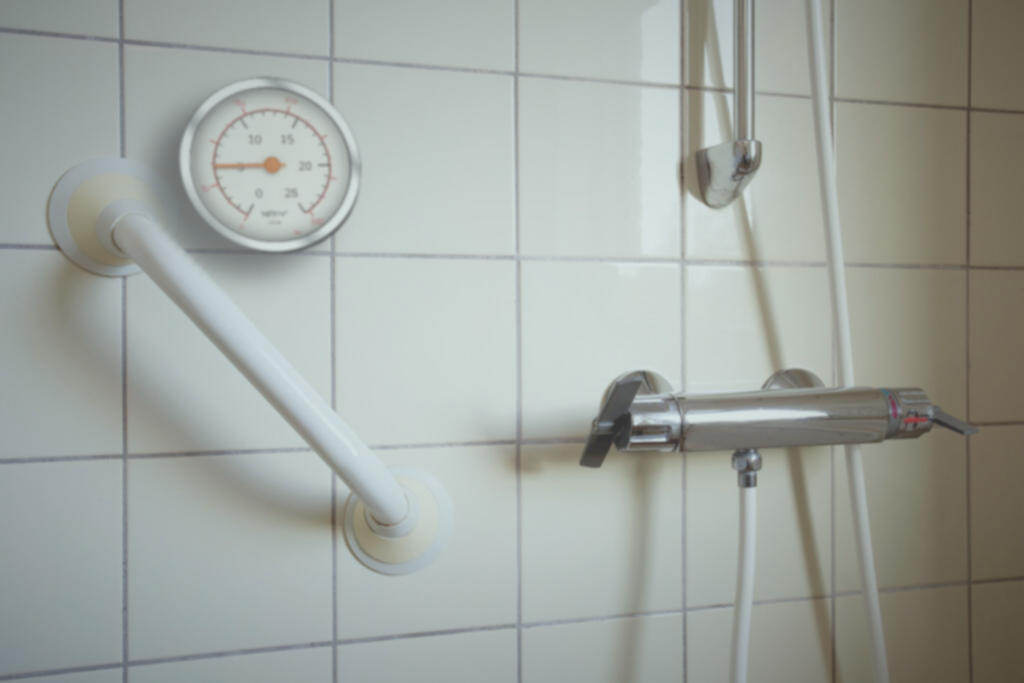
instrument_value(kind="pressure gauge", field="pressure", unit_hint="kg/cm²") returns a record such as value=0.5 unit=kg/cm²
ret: value=5 unit=kg/cm²
